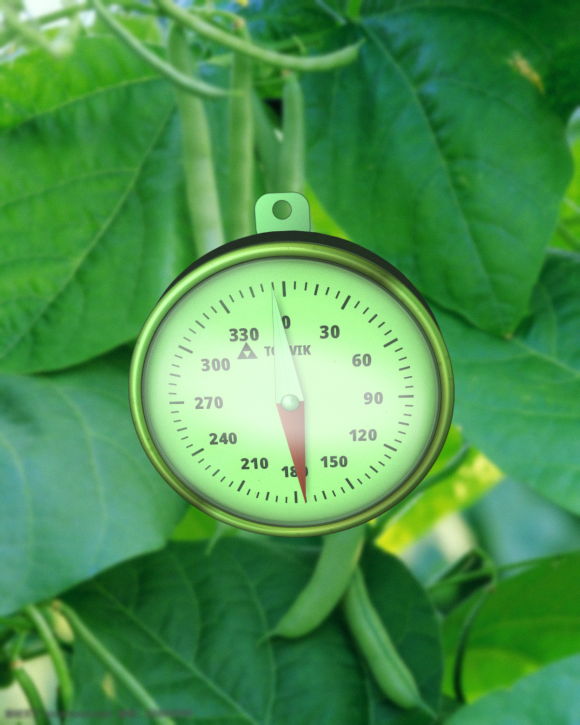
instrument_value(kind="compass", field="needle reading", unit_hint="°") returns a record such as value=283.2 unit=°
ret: value=175 unit=°
